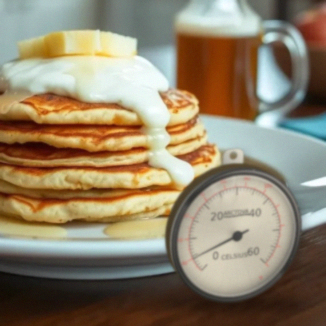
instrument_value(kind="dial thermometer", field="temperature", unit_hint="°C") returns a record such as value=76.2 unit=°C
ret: value=5 unit=°C
